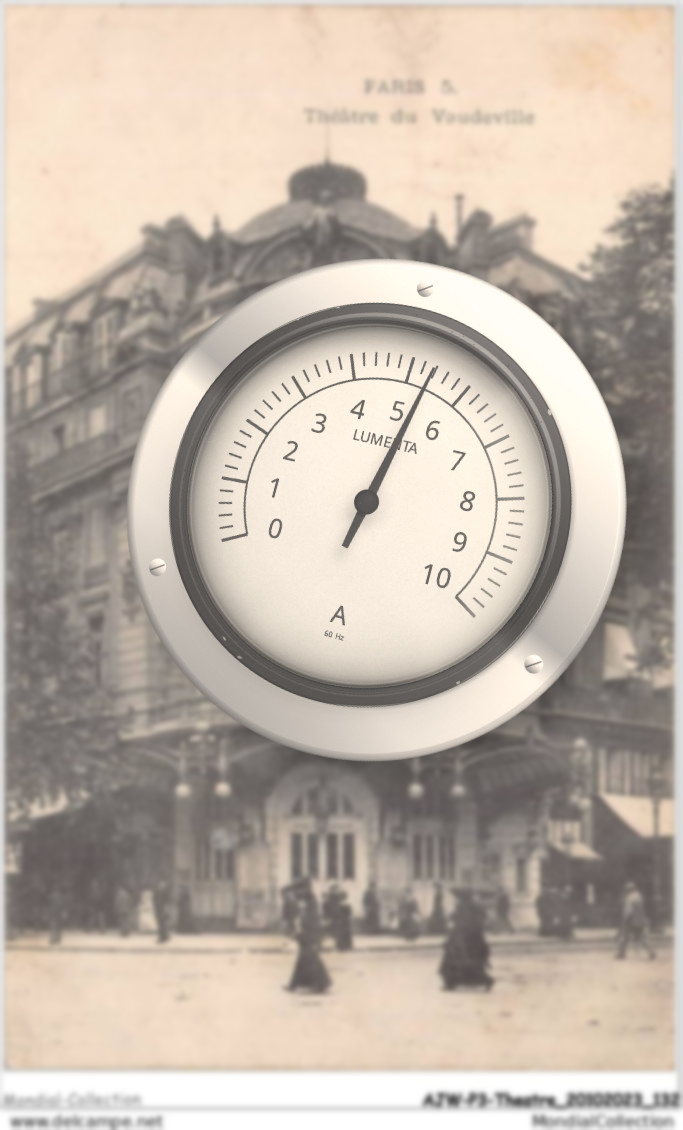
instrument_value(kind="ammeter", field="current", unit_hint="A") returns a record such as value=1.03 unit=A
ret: value=5.4 unit=A
